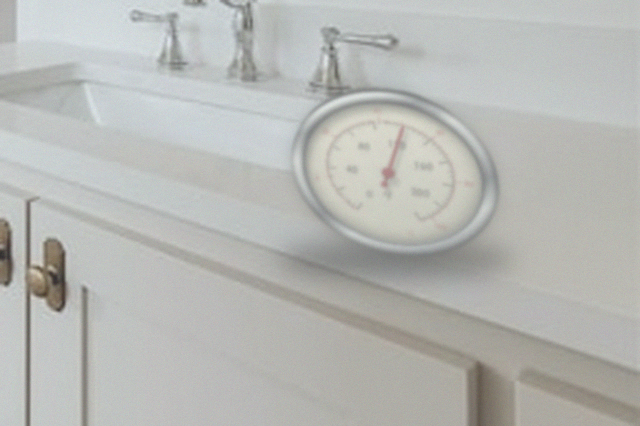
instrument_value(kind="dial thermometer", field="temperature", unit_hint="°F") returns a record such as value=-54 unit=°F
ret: value=120 unit=°F
